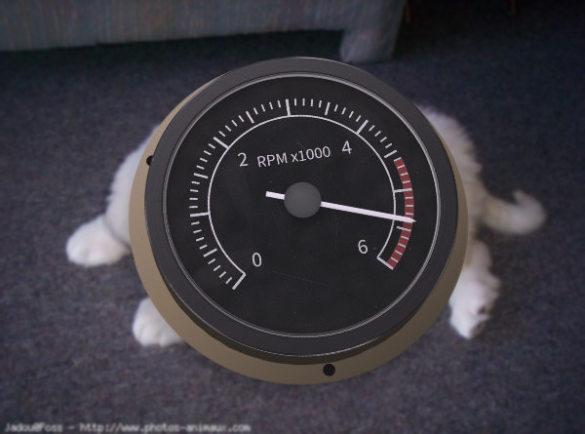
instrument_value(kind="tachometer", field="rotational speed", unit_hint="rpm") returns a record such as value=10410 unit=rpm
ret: value=5400 unit=rpm
